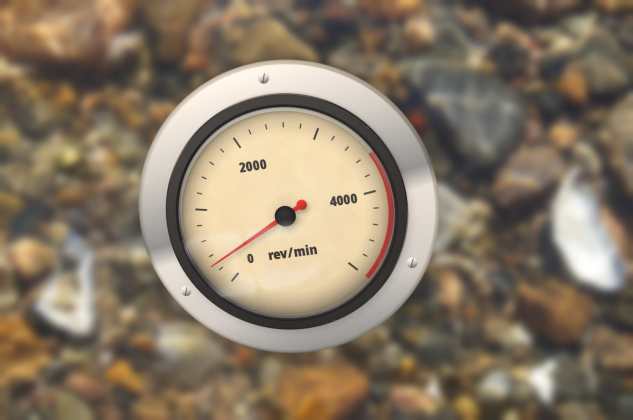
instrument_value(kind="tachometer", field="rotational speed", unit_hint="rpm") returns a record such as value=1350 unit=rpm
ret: value=300 unit=rpm
